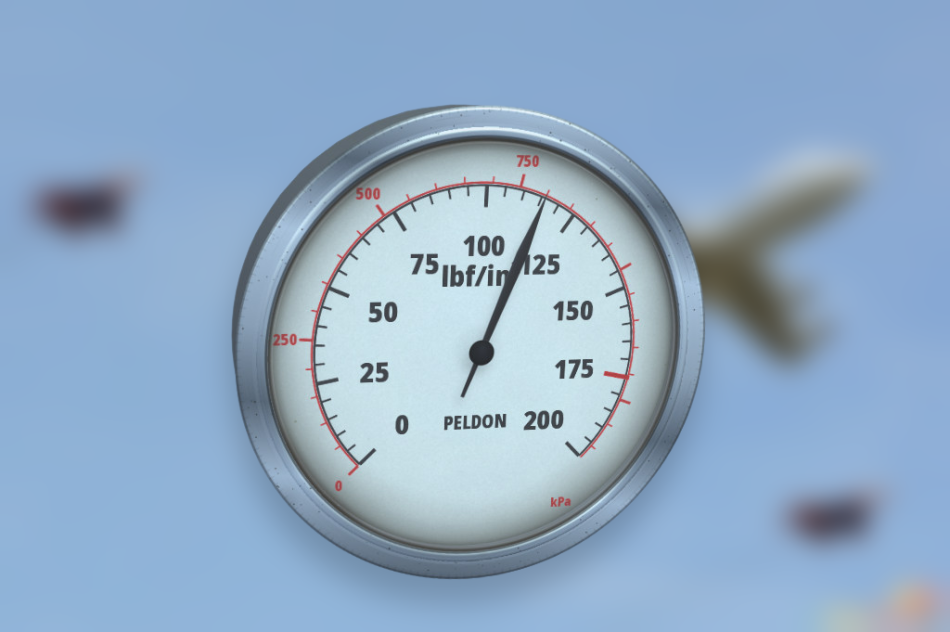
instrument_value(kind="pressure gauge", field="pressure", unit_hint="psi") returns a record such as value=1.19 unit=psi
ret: value=115 unit=psi
